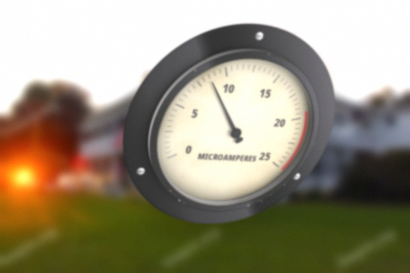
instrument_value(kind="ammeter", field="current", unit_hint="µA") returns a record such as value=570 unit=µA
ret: value=8.5 unit=µA
